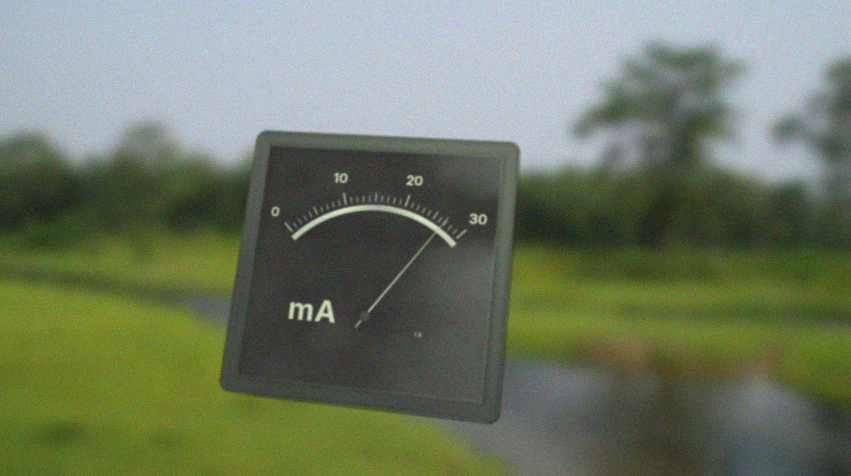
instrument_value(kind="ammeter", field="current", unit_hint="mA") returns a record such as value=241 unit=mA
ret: value=27 unit=mA
